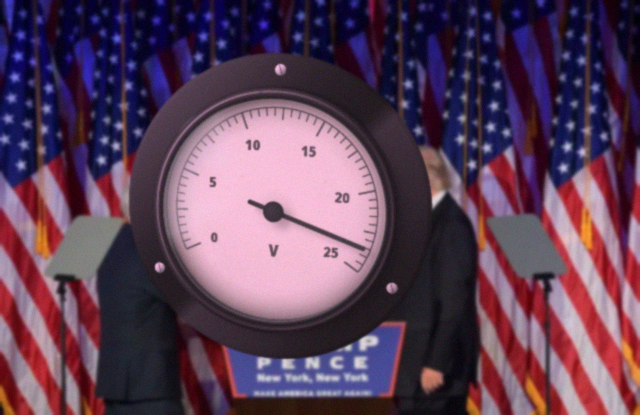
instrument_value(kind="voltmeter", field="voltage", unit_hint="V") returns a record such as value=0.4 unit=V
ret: value=23.5 unit=V
